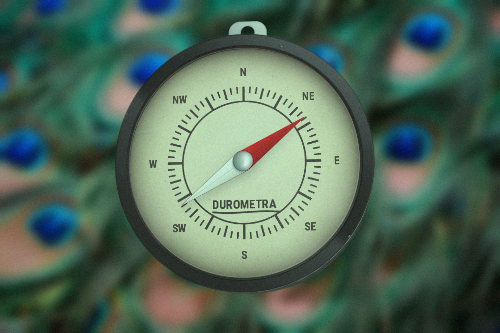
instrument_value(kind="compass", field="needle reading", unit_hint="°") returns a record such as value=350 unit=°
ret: value=55 unit=°
